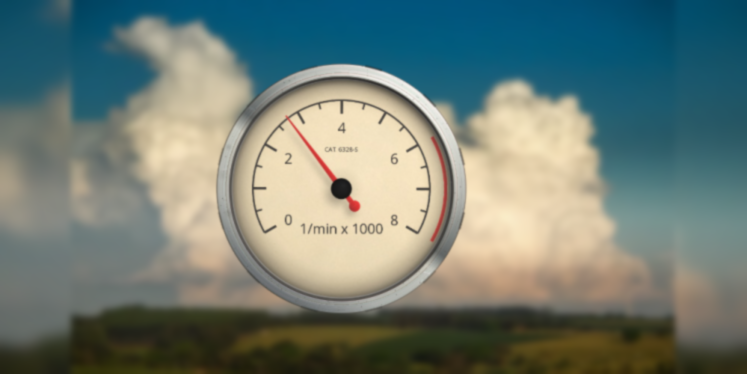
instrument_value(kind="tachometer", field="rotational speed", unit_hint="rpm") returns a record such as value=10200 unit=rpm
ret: value=2750 unit=rpm
